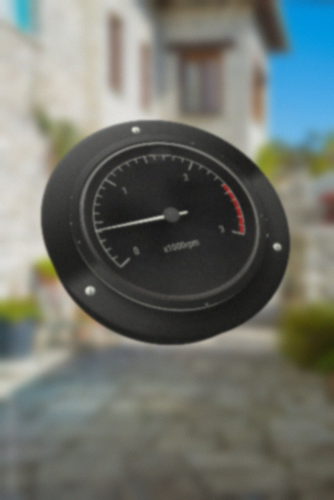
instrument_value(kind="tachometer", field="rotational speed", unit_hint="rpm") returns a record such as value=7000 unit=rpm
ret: value=400 unit=rpm
